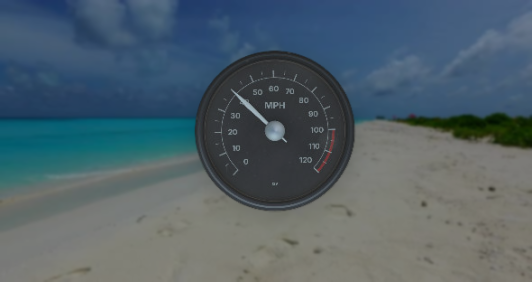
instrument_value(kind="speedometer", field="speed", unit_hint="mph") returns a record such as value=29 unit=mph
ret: value=40 unit=mph
